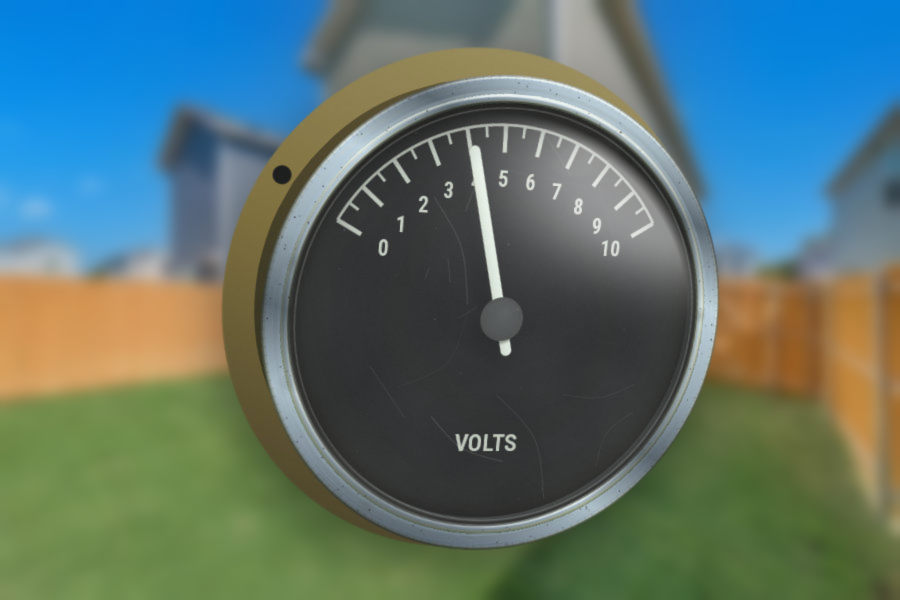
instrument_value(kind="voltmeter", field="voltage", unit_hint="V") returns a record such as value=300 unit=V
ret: value=4 unit=V
